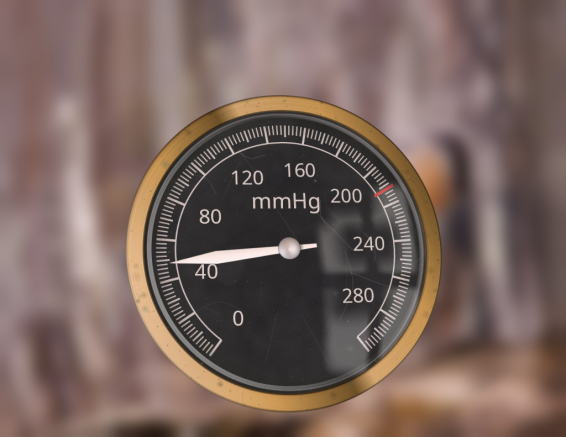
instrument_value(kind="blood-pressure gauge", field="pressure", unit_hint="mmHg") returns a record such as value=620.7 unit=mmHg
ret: value=48 unit=mmHg
